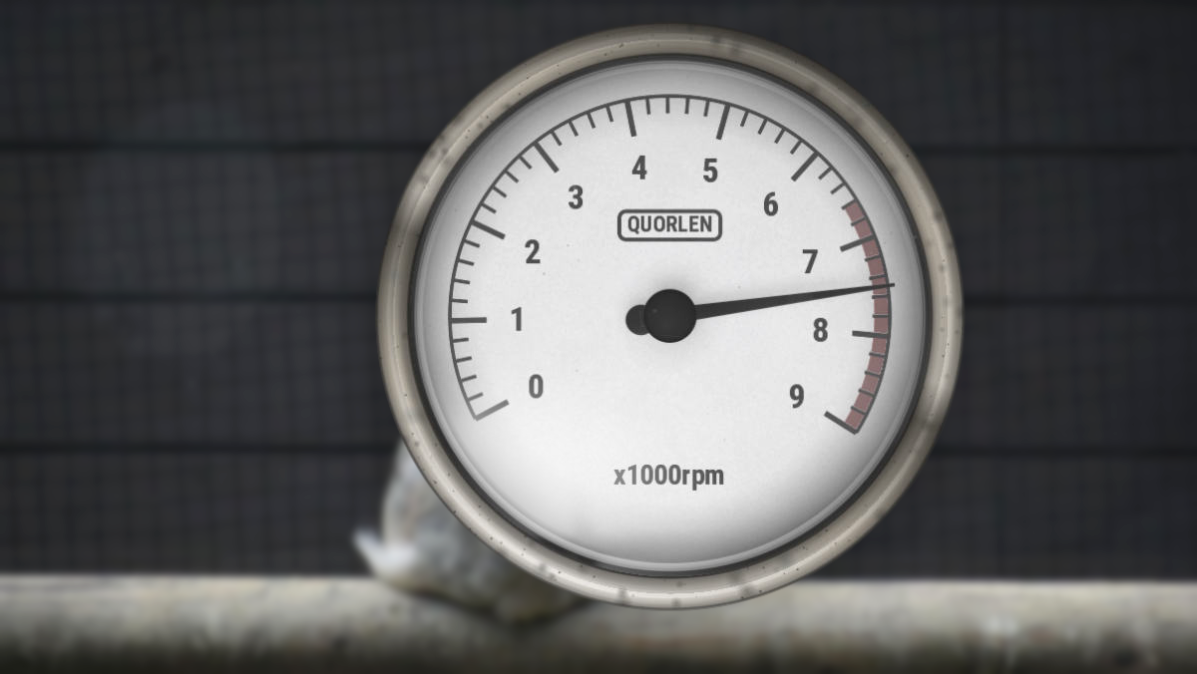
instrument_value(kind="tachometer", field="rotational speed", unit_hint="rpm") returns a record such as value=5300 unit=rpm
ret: value=7500 unit=rpm
